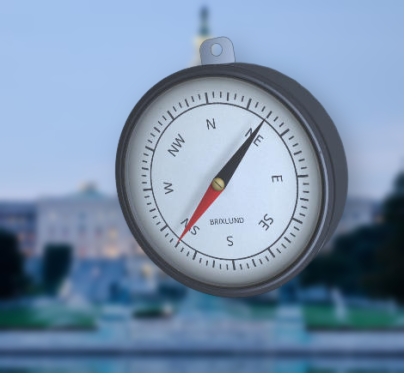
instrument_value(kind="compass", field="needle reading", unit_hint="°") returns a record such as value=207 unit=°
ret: value=225 unit=°
